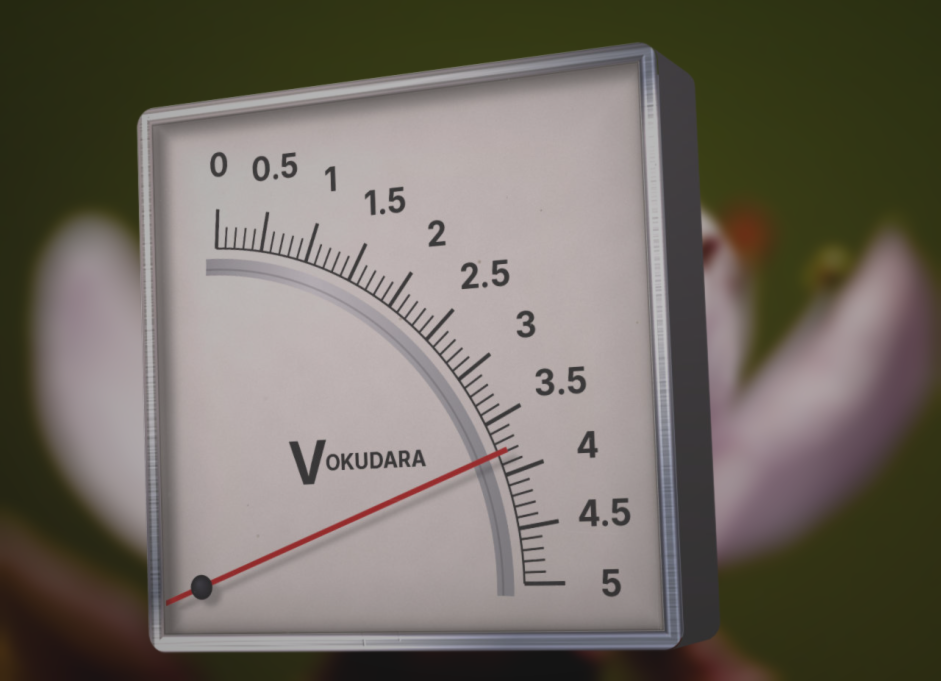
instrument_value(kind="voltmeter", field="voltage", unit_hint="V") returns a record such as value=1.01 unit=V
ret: value=3.8 unit=V
